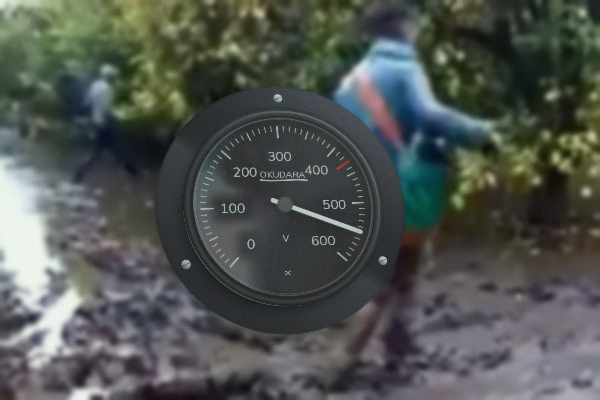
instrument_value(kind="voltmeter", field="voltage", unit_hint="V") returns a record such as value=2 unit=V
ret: value=550 unit=V
